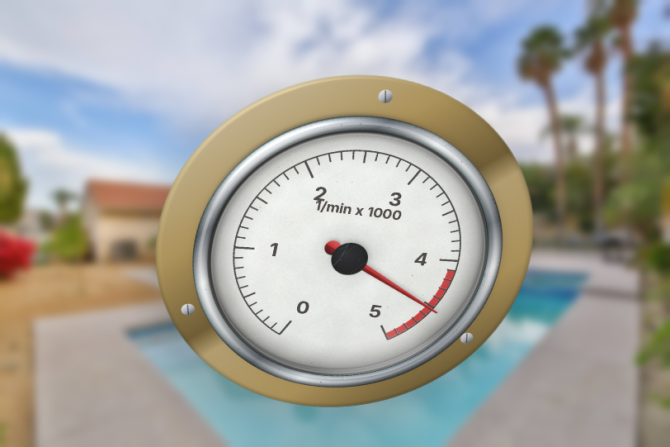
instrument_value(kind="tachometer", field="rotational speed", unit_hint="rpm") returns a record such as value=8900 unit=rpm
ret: value=4500 unit=rpm
